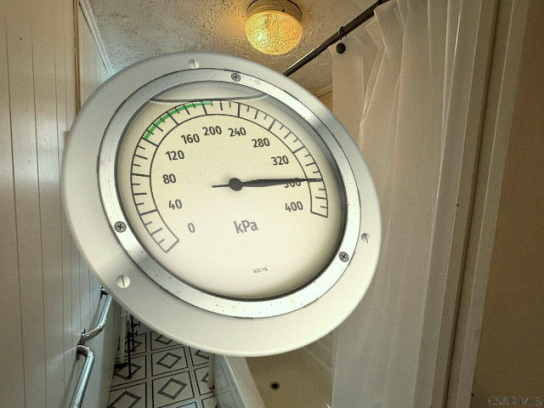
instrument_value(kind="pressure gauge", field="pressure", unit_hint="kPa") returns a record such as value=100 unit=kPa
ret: value=360 unit=kPa
